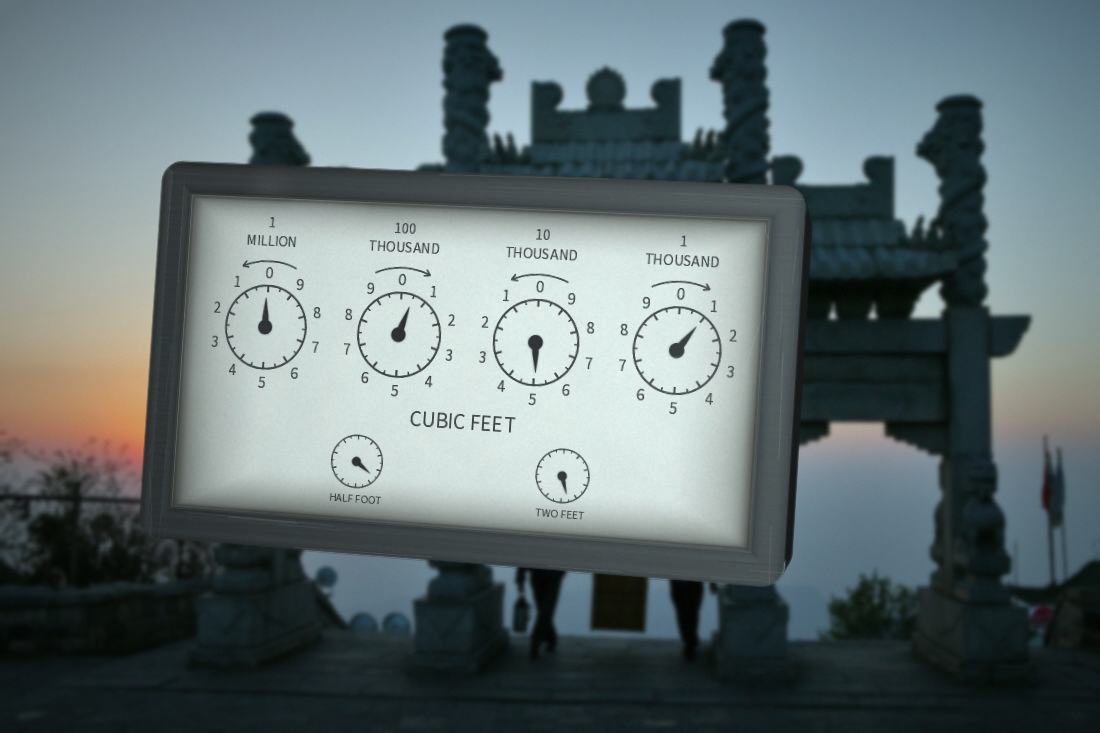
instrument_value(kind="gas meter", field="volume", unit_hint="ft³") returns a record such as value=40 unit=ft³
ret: value=5100 unit=ft³
